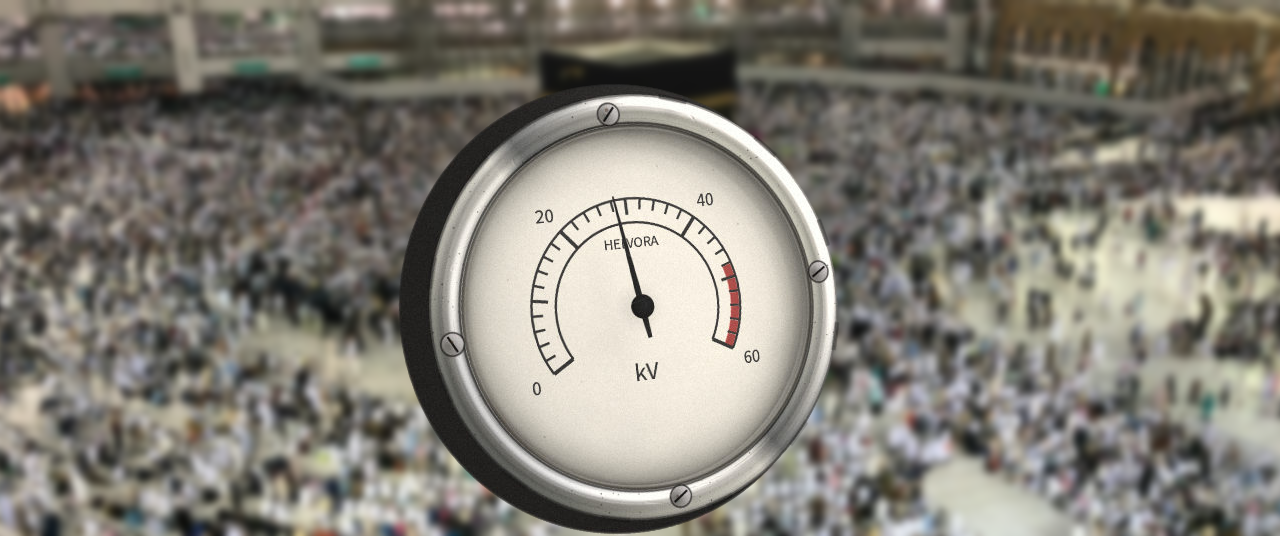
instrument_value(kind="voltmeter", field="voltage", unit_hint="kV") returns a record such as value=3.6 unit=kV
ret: value=28 unit=kV
